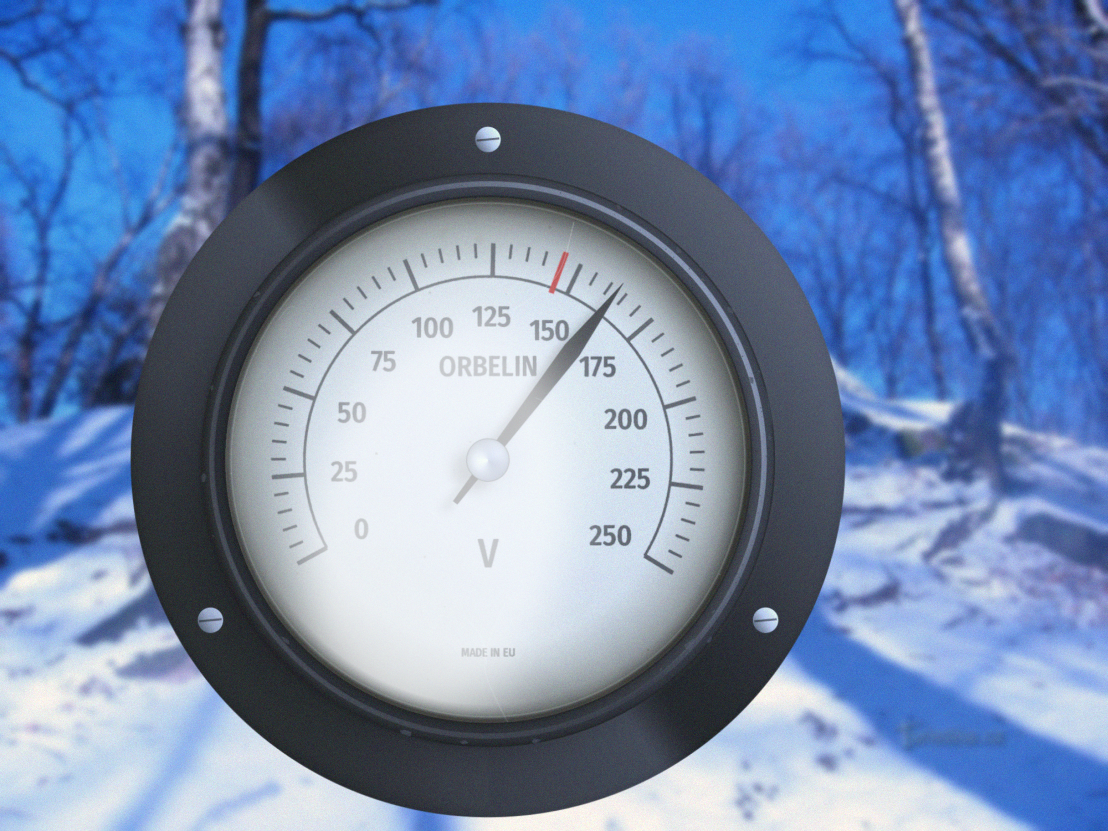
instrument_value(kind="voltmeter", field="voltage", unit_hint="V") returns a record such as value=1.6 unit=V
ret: value=162.5 unit=V
